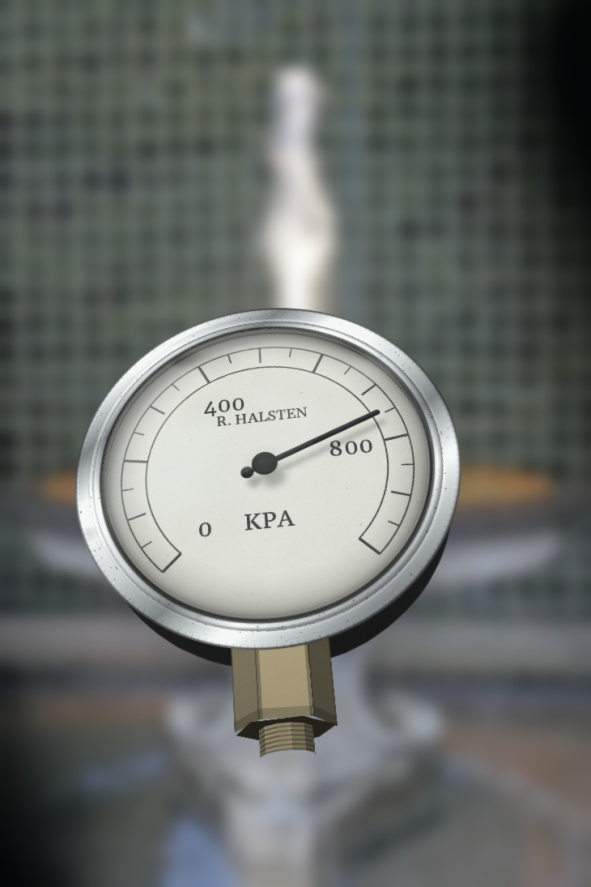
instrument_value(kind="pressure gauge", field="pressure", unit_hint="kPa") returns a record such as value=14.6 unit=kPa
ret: value=750 unit=kPa
